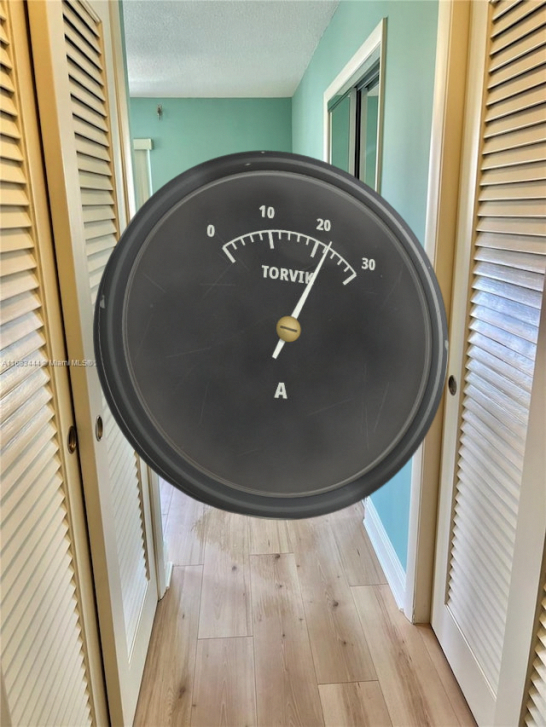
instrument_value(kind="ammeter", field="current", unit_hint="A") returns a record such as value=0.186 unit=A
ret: value=22 unit=A
